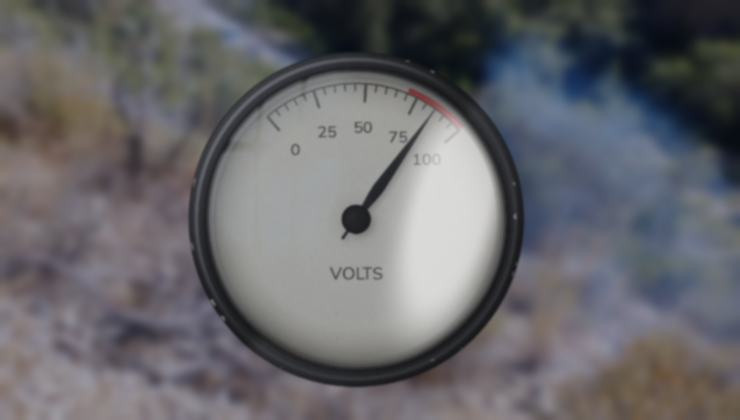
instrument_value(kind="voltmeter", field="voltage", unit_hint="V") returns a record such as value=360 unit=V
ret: value=85 unit=V
